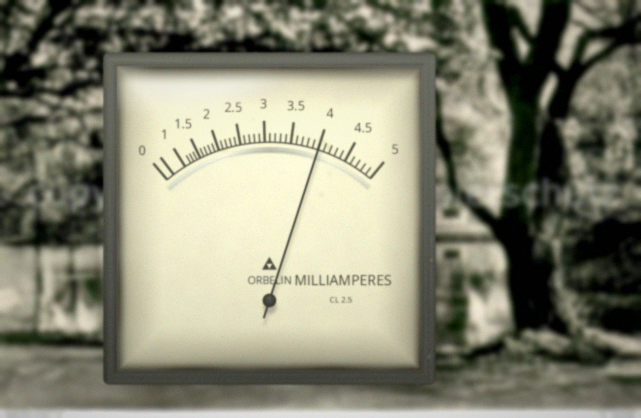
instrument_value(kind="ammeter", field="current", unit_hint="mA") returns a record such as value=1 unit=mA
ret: value=4 unit=mA
